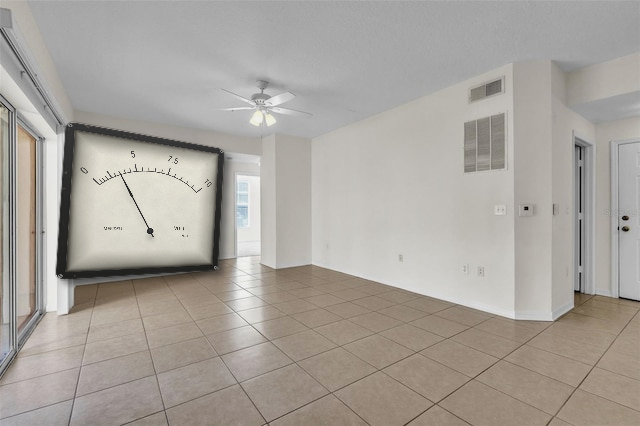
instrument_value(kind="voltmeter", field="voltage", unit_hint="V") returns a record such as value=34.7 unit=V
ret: value=3.5 unit=V
